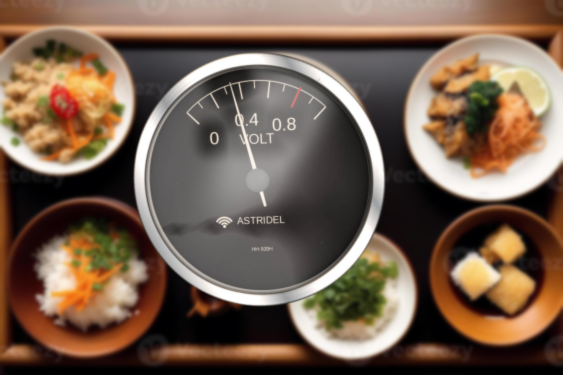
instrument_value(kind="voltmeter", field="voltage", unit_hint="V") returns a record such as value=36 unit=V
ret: value=0.35 unit=V
